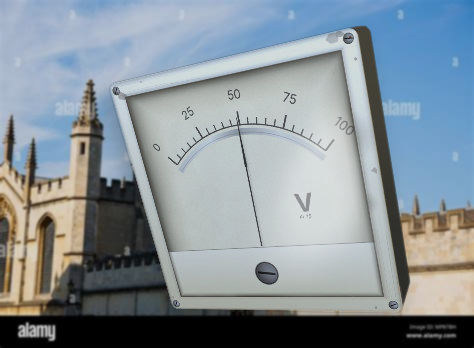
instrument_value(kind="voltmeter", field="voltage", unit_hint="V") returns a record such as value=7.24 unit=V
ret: value=50 unit=V
